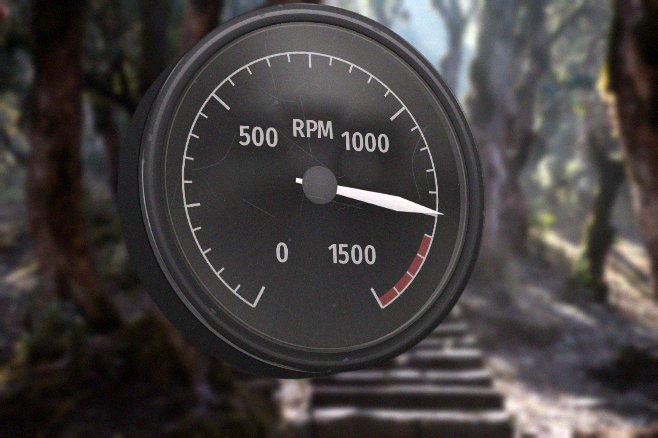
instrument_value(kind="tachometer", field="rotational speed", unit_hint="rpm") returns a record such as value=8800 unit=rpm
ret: value=1250 unit=rpm
